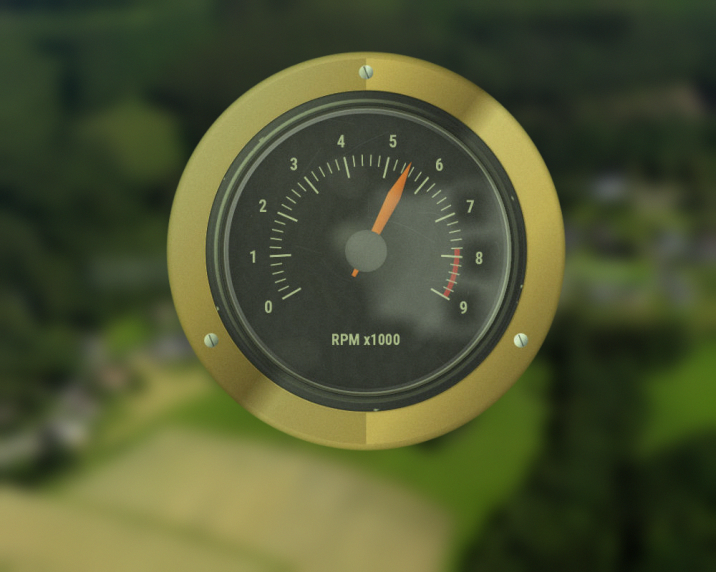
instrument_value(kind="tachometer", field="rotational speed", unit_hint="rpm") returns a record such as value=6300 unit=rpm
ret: value=5500 unit=rpm
